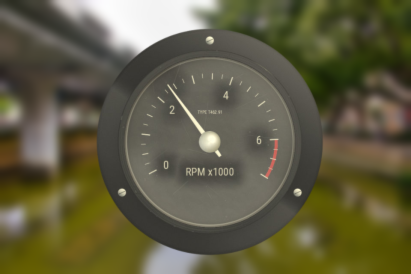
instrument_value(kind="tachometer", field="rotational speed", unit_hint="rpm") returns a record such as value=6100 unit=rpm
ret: value=2375 unit=rpm
